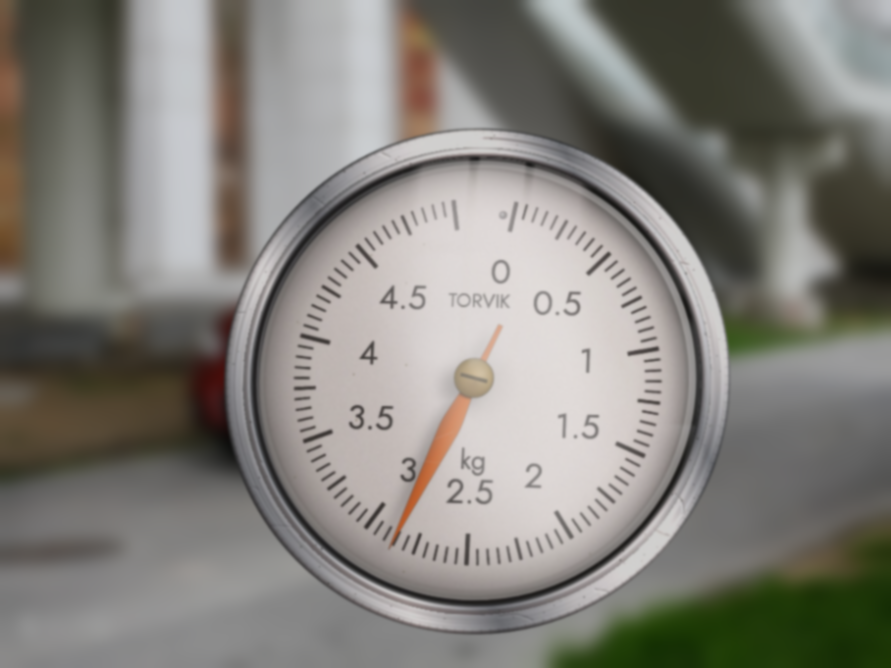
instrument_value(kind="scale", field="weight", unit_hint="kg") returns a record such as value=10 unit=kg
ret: value=2.85 unit=kg
